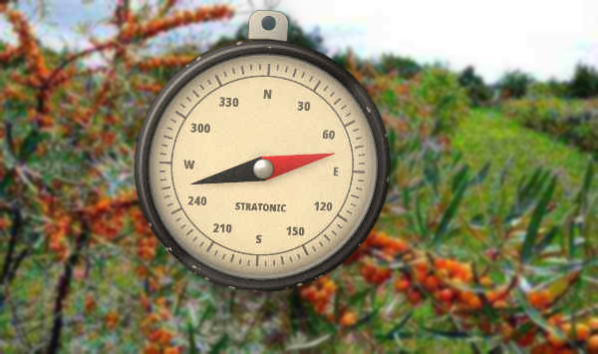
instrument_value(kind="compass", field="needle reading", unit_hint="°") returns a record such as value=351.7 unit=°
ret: value=75 unit=°
